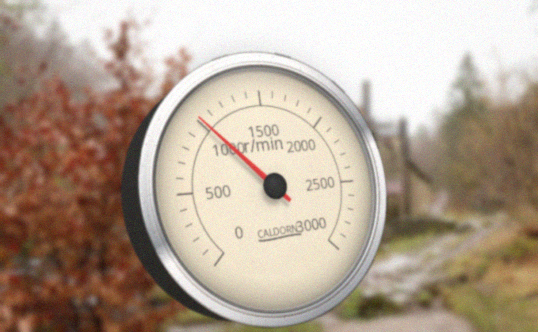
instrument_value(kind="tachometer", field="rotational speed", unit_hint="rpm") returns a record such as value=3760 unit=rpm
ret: value=1000 unit=rpm
